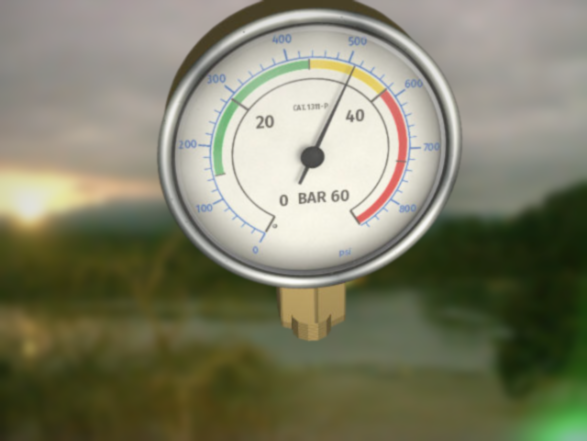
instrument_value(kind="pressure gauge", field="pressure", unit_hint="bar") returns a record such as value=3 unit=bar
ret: value=35 unit=bar
